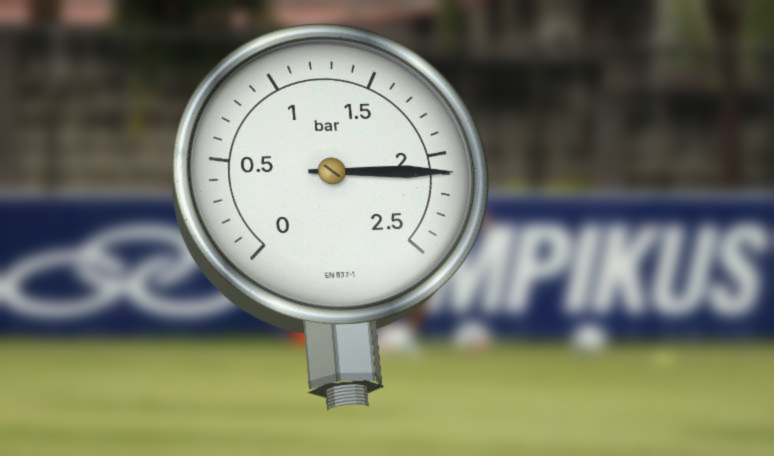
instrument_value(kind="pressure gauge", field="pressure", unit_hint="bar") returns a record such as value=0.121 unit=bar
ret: value=2.1 unit=bar
